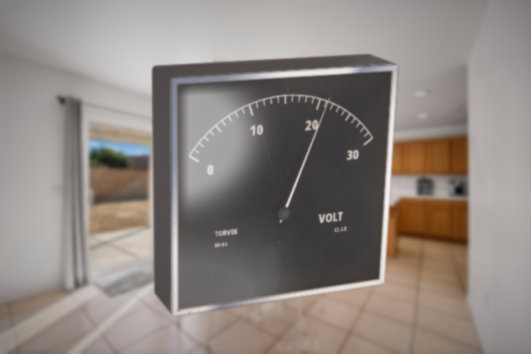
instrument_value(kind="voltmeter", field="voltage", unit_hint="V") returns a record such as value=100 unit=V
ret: value=21 unit=V
